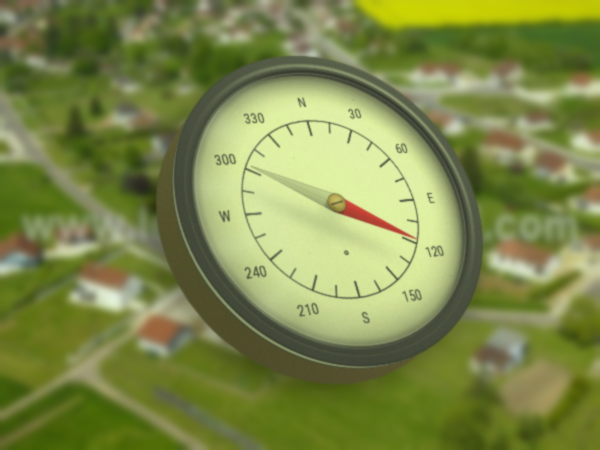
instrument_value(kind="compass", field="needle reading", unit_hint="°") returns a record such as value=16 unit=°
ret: value=120 unit=°
